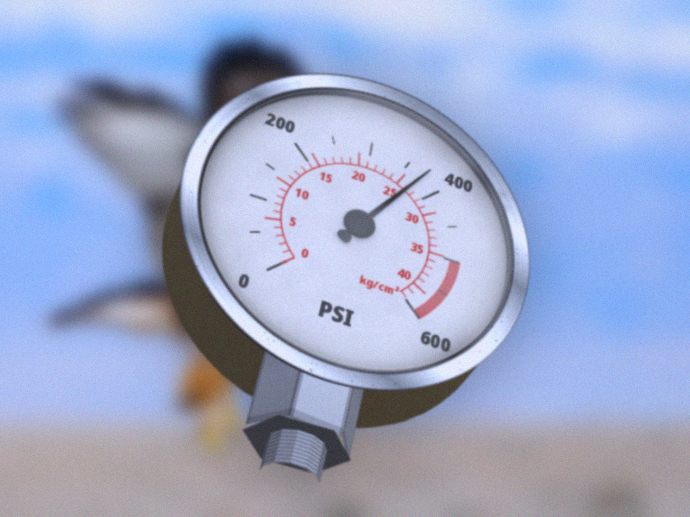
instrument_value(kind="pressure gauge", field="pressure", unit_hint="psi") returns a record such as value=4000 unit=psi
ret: value=375 unit=psi
